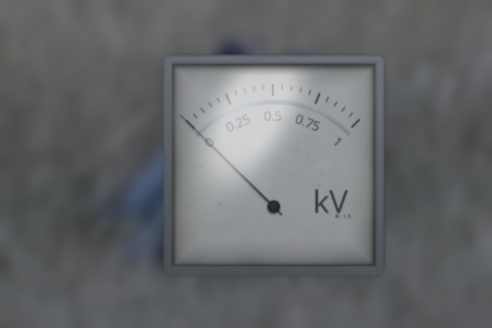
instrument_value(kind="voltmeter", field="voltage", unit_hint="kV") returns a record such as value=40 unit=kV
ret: value=0 unit=kV
